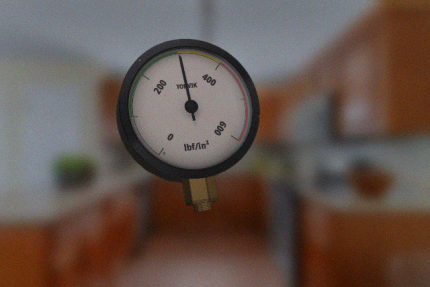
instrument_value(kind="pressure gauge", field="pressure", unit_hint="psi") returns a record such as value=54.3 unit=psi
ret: value=300 unit=psi
